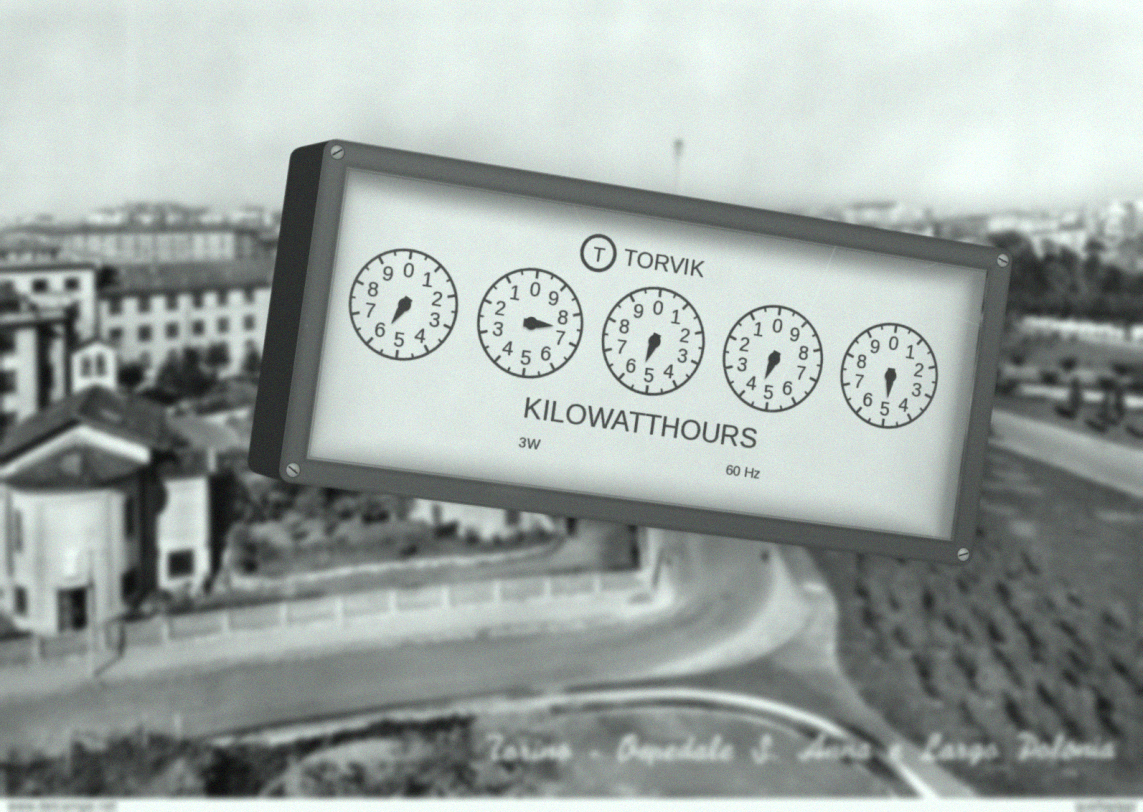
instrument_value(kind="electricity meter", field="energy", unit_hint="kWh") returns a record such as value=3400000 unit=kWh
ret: value=57545 unit=kWh
